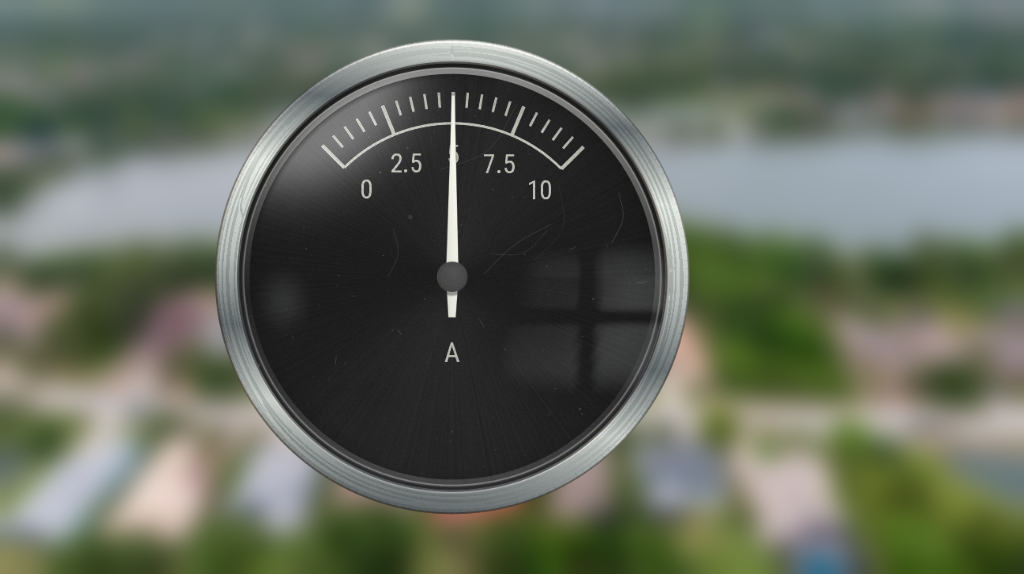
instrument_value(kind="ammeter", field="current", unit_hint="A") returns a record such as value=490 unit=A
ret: value=5 unit=A
